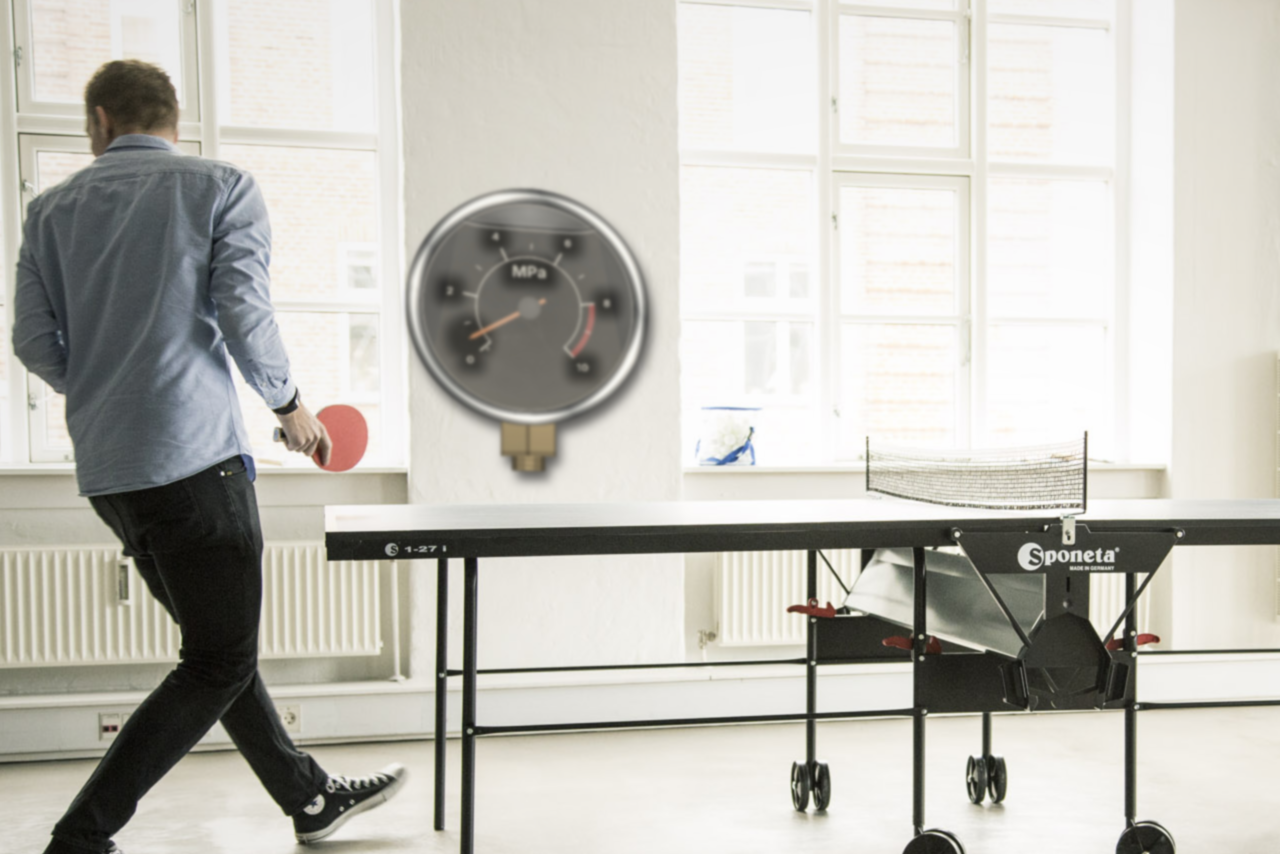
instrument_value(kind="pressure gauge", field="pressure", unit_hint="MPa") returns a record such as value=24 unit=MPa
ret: value=0.5 unit=MPa
